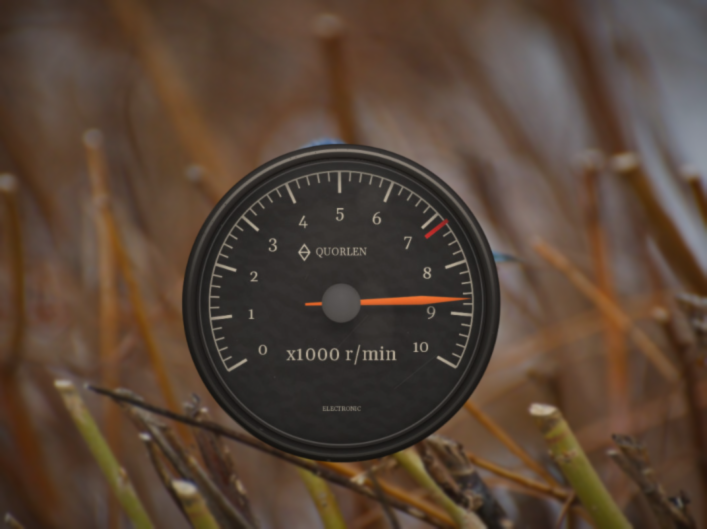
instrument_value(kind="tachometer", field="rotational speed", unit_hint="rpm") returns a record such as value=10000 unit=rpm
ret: value=8700 unit=rpm
